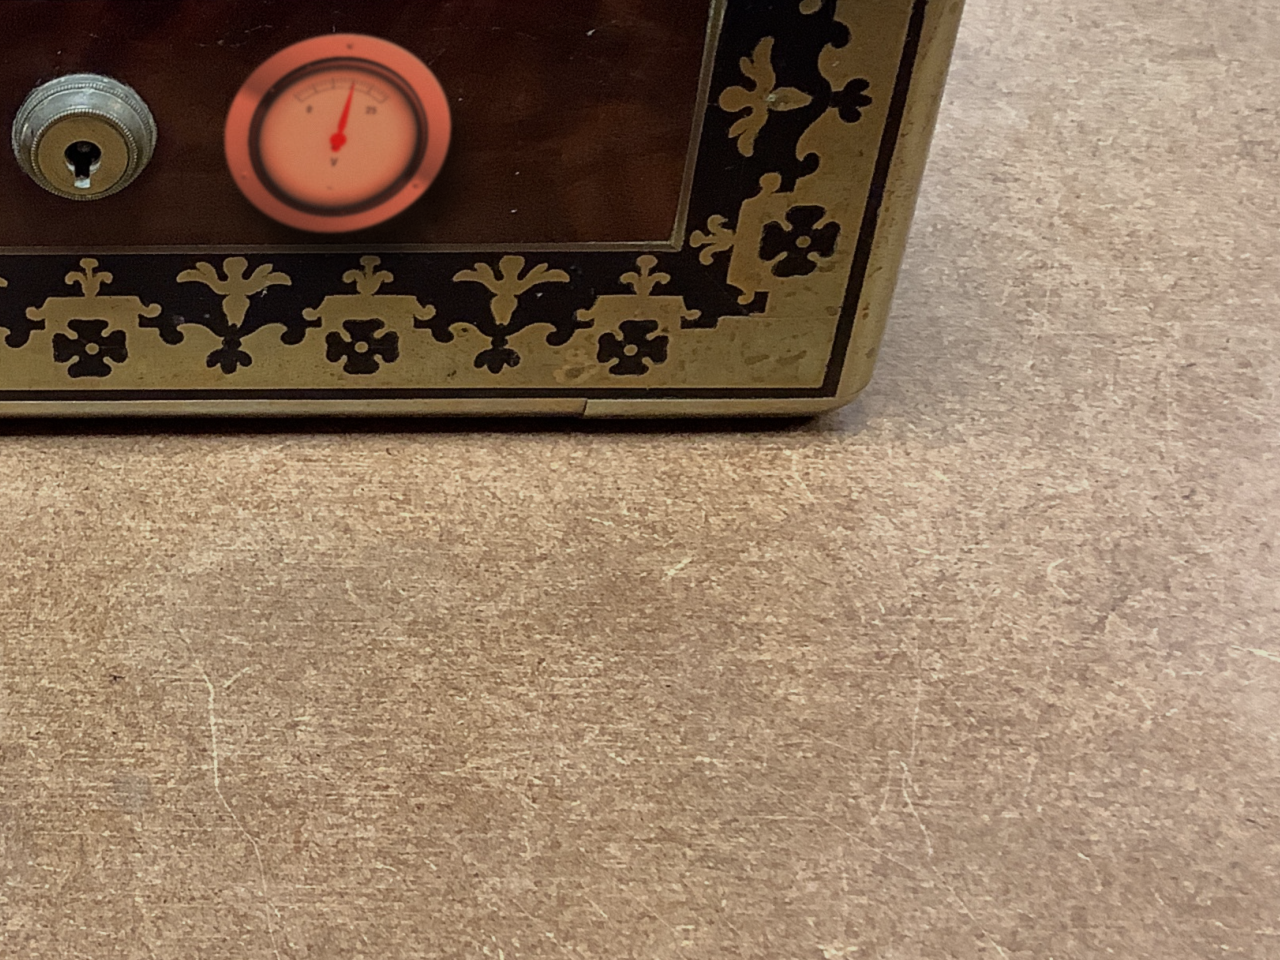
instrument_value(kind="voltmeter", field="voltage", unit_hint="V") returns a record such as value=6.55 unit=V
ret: value=15 unit=V
